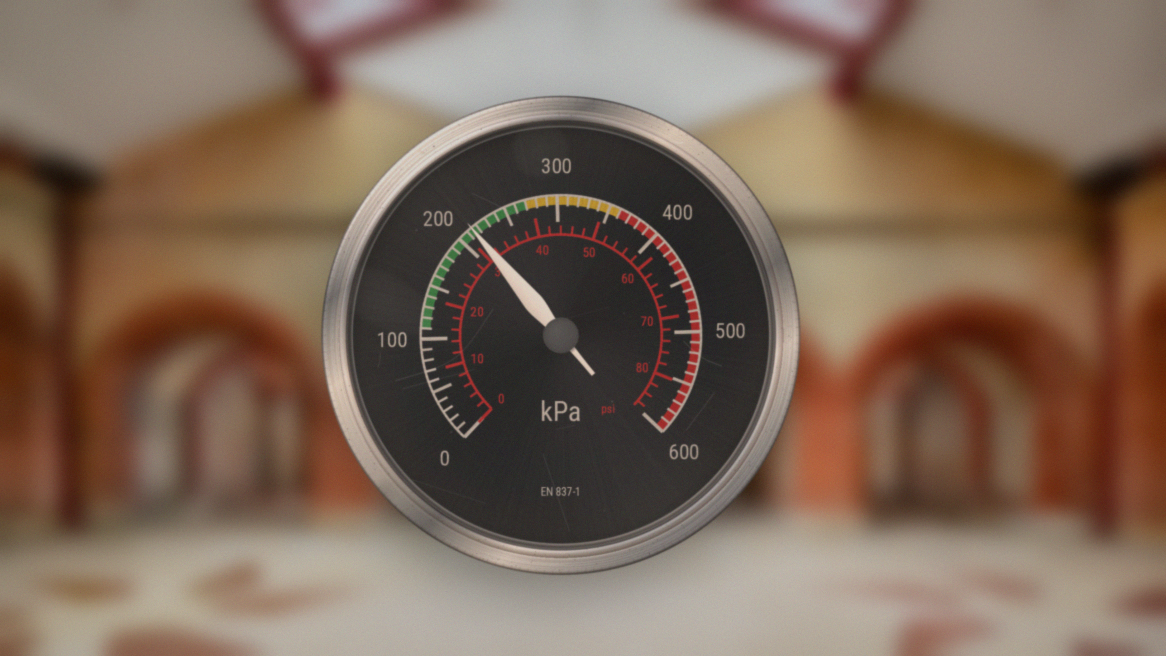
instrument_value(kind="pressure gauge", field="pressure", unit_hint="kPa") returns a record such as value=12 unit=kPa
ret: value=215 unit=kPa
